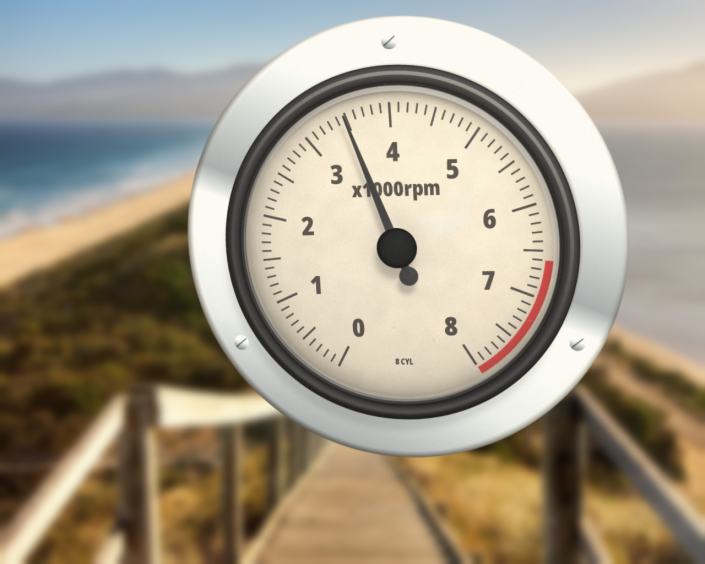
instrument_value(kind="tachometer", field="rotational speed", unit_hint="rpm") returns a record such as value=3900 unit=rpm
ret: value=3500 unit=rpm
